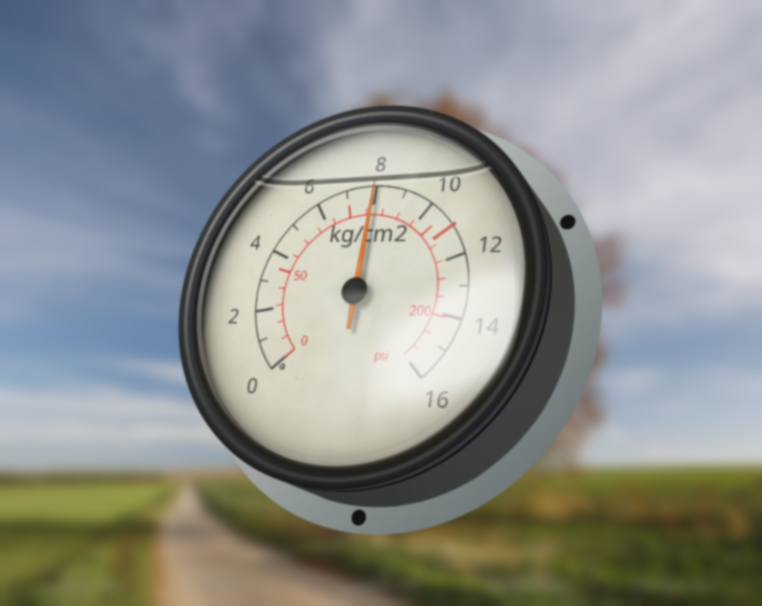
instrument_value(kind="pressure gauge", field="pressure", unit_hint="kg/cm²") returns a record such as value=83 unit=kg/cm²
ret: value=8 unit=kg/cm²
